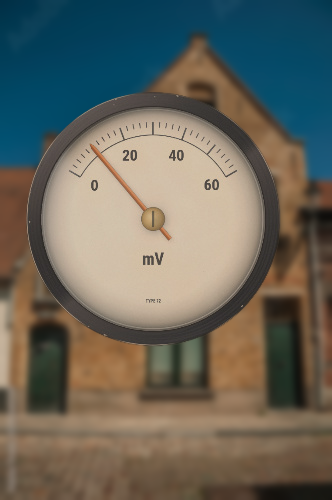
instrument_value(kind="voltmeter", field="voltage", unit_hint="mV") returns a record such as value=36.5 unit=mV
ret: value=10 unit=mV
